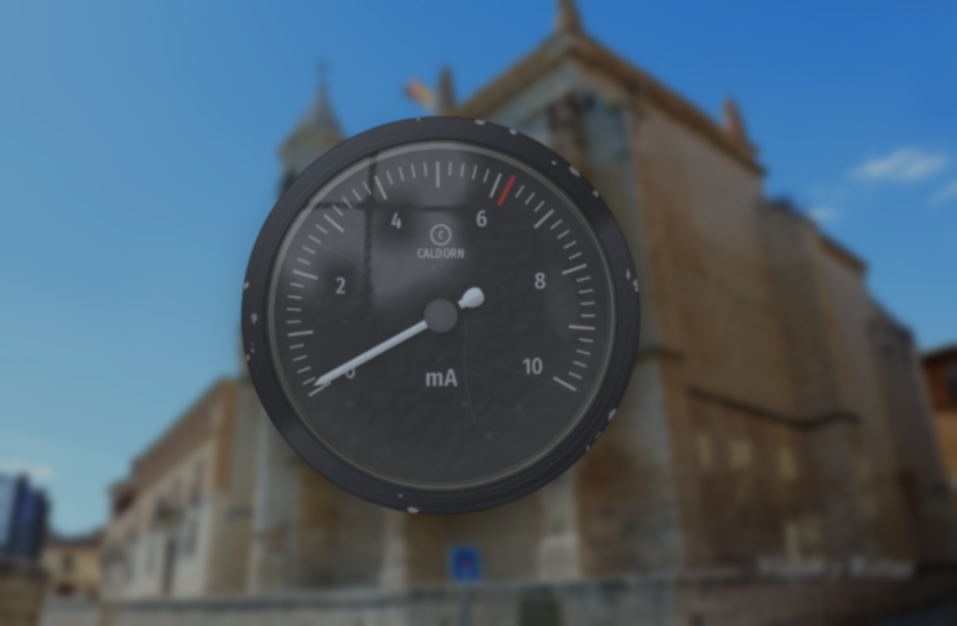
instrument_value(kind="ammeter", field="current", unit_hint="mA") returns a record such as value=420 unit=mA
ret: value=0.1 unit=mA
